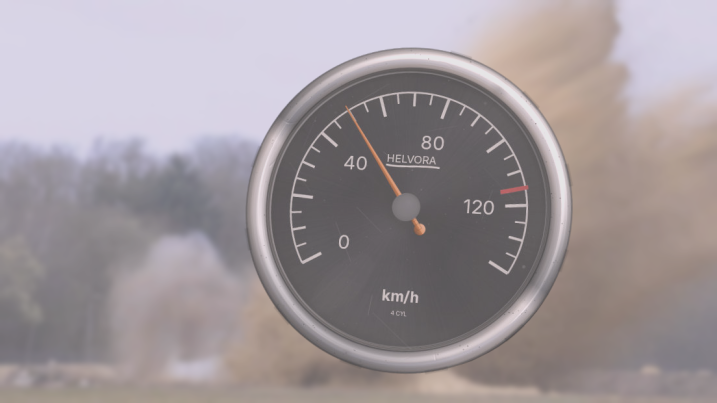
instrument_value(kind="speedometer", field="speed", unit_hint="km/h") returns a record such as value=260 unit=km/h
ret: value=50 unit=km/h
